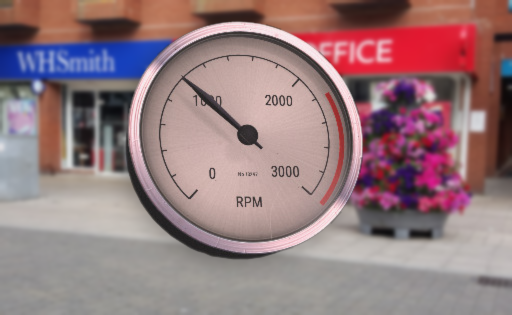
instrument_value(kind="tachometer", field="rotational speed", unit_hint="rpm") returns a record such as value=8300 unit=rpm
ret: value=1000 unit=rpm
